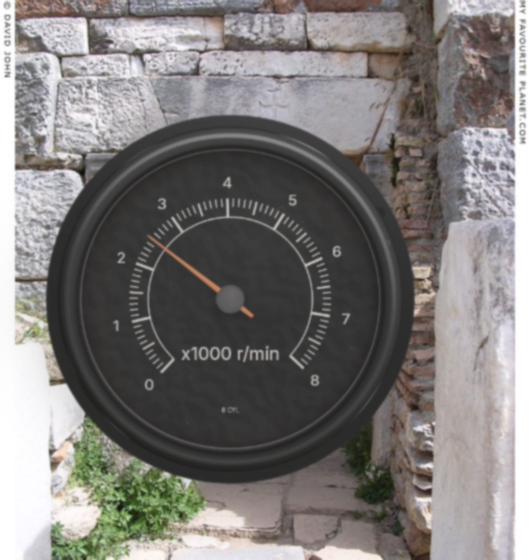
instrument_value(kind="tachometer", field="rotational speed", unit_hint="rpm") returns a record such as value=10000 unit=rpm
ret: value=2500 unit=rpm
